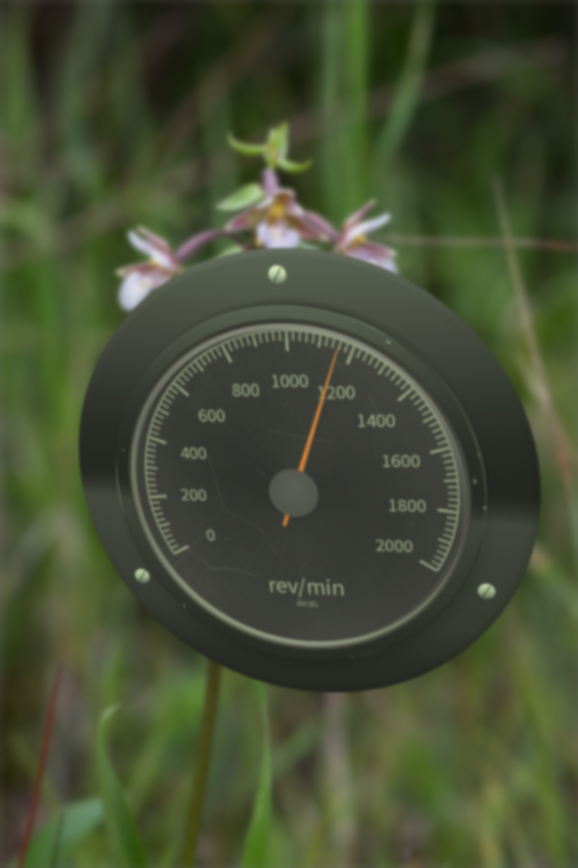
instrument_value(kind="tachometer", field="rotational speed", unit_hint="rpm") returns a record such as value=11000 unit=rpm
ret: value=1160 unit=rpm
